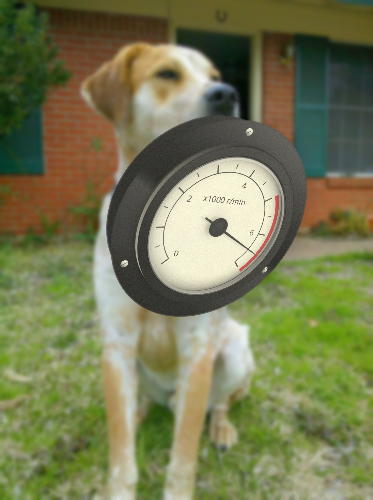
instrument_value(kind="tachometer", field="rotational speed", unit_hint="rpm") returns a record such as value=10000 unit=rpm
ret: value=6500 unit=rpm
